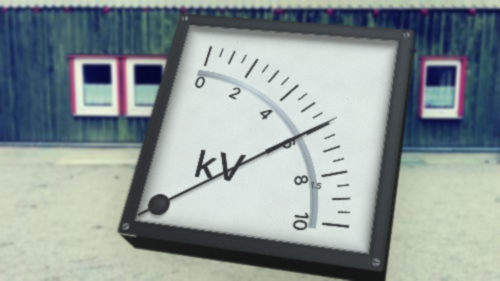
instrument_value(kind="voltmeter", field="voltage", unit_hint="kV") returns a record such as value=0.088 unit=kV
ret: value=6 unit=kV
